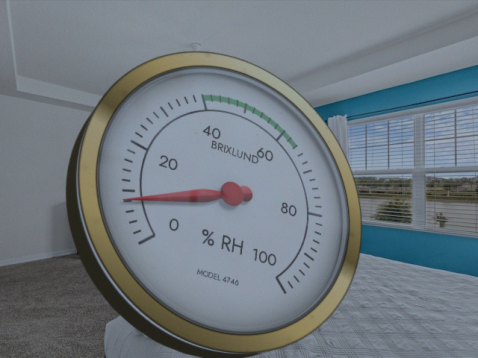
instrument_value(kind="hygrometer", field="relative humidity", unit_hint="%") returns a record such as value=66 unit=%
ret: value=8 unit=%
